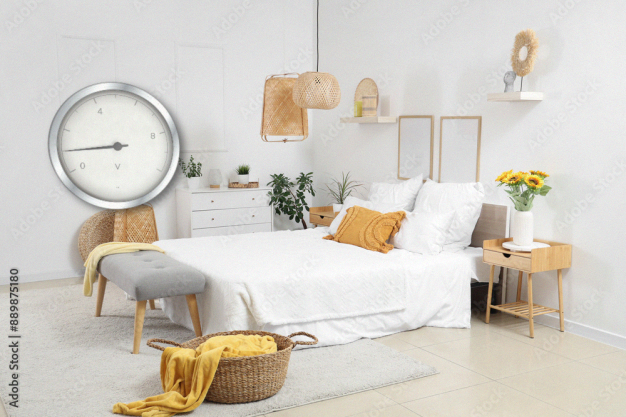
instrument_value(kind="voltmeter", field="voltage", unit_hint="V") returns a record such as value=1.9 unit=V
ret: value=1 unit=V
